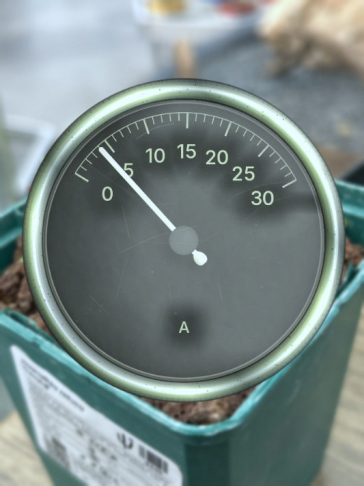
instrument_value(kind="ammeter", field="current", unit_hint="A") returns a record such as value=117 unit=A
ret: value=4 unit=A
